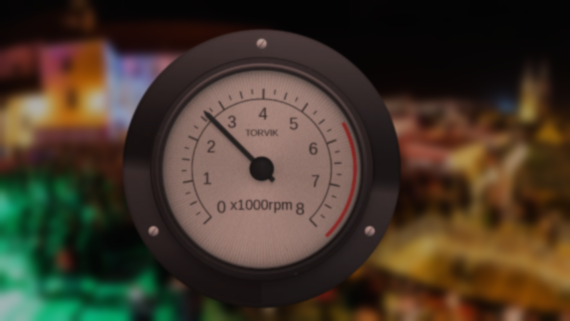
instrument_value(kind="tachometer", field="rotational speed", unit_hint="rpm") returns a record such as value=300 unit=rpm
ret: value=2625 unit=rpm
